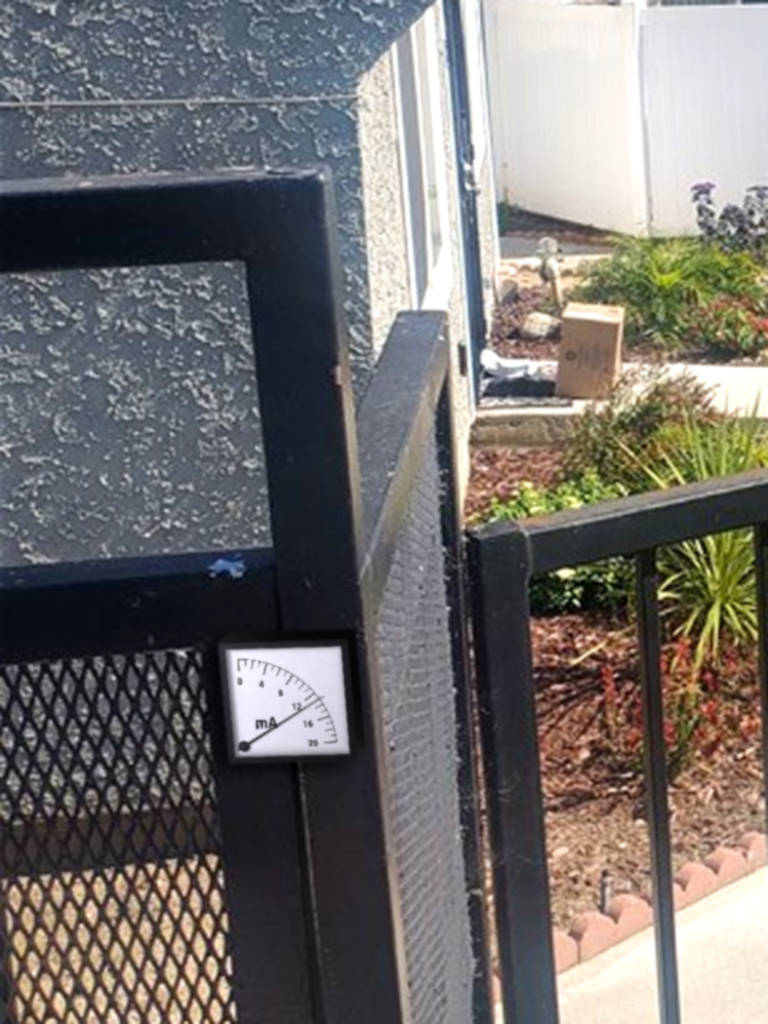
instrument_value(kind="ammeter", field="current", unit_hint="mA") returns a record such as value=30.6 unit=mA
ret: value=13 unit=mA
